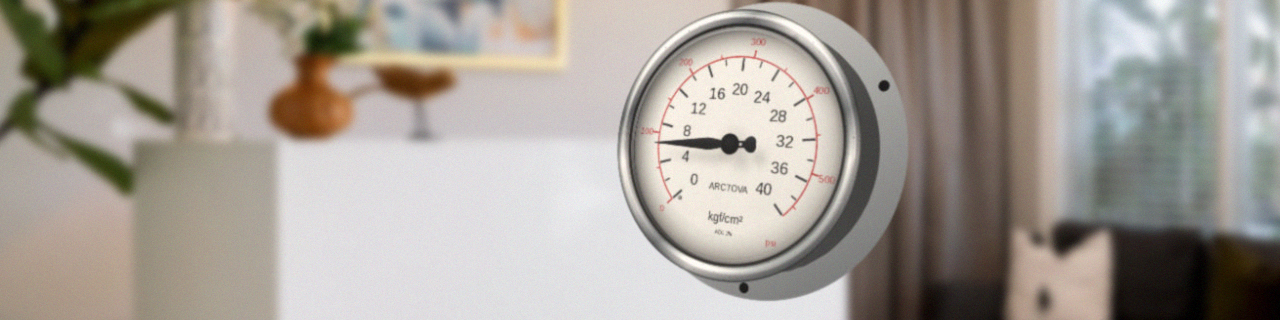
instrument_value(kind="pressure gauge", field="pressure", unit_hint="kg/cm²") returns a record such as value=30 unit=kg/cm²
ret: value=6 unit=kg/cm²
